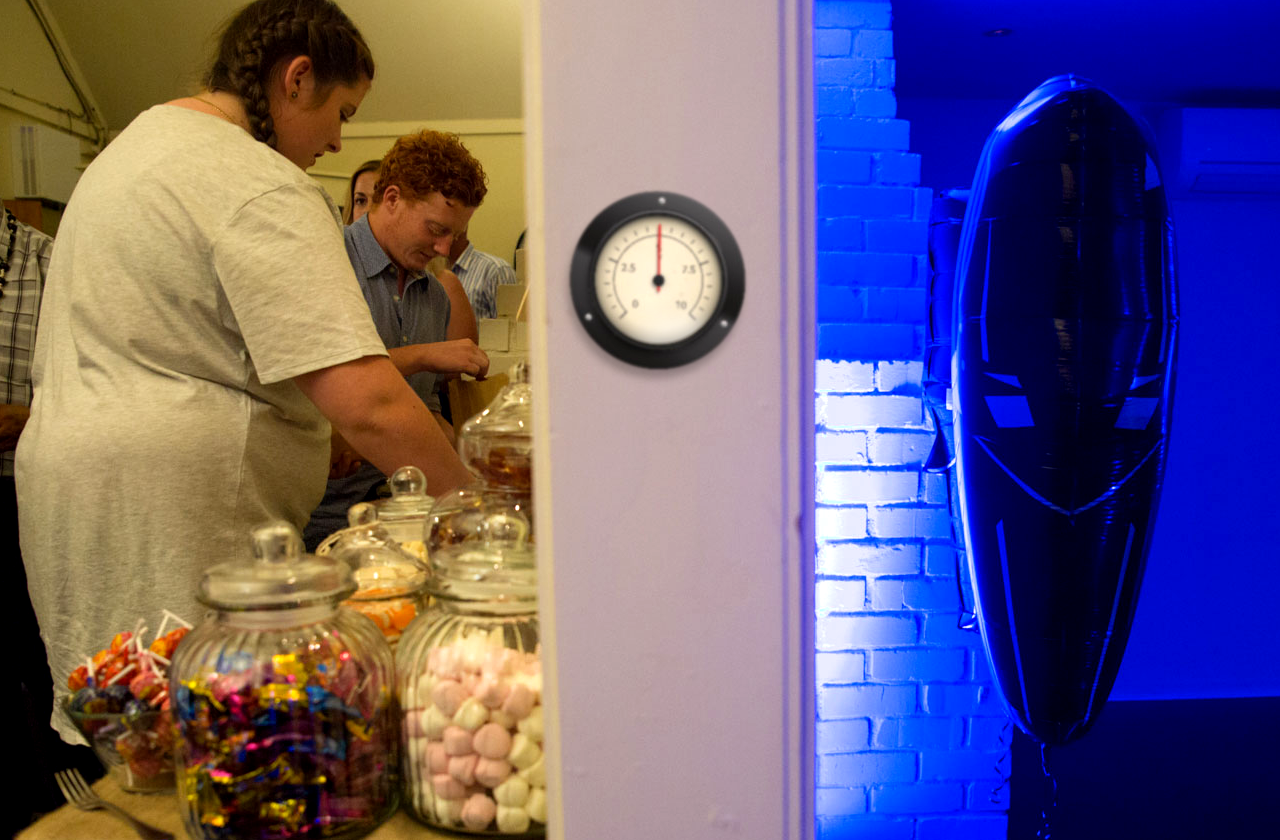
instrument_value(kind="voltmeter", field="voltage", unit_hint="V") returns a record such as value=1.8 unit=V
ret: value=5 unit=V
